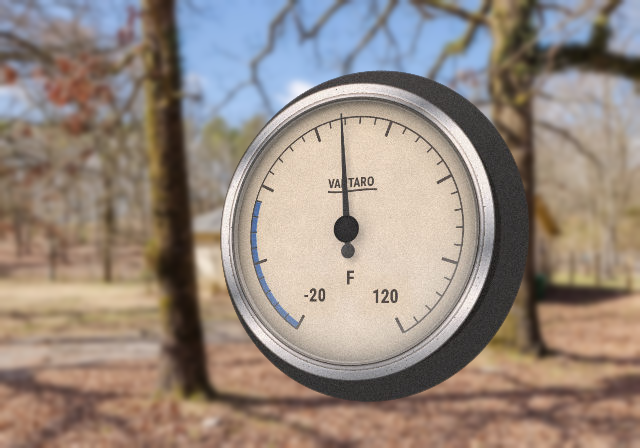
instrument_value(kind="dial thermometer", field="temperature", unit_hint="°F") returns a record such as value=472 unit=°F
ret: value=48 unit=°F
